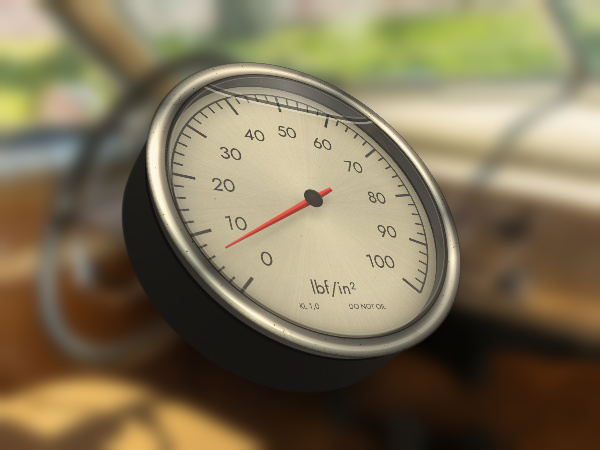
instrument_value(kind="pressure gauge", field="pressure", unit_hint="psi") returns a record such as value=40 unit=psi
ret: value=6 unit=psi
